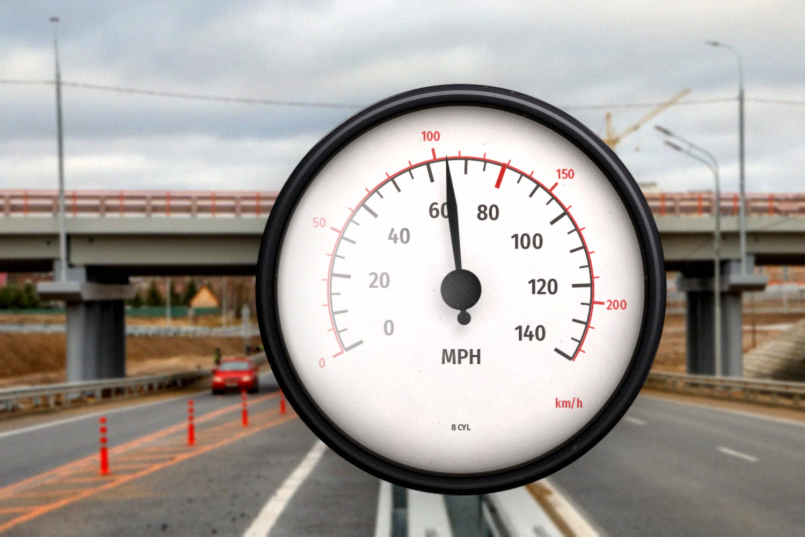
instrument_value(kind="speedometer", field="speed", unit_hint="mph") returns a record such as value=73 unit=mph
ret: value=65 unit=mph
